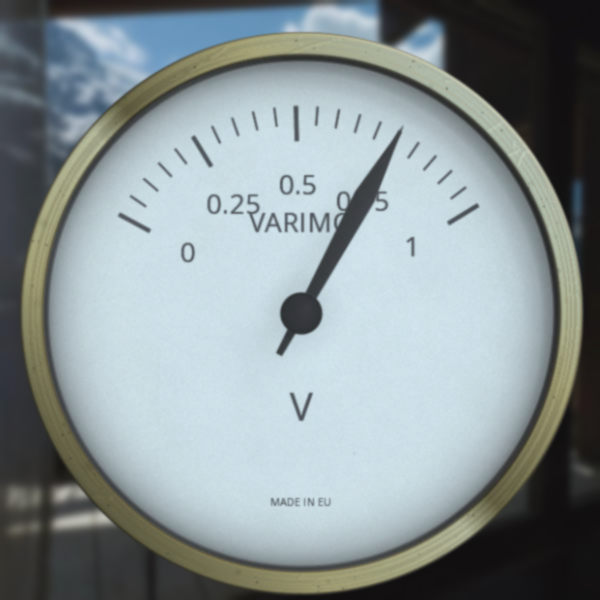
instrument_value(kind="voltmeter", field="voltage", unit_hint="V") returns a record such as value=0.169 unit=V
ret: value=0.75 unit=V
